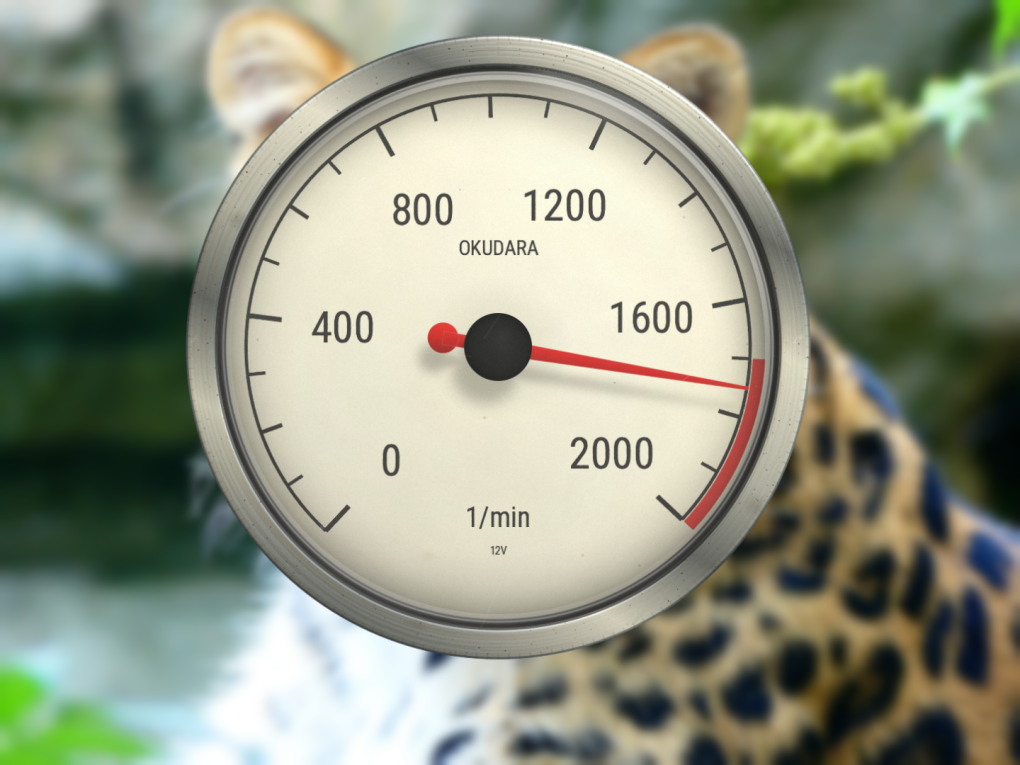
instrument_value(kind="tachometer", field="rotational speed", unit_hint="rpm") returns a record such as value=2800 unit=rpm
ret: value=1750 unit=rpm
